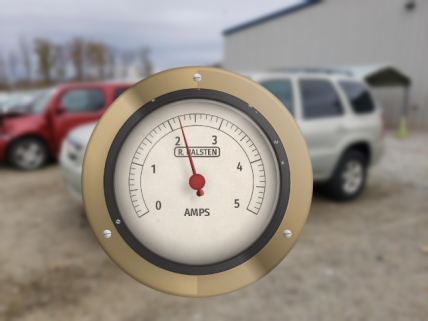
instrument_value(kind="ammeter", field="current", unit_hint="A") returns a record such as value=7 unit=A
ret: value=2.2 unit=A
